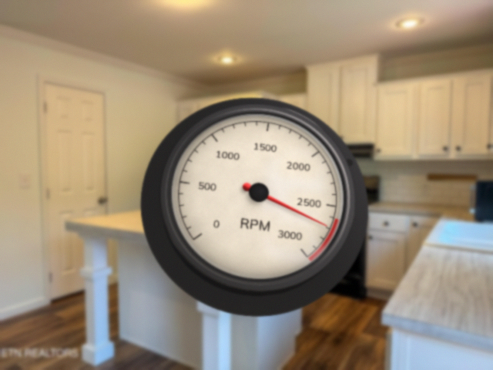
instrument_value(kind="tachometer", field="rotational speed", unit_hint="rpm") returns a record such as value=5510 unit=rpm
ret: value=2700 unit=rpm
